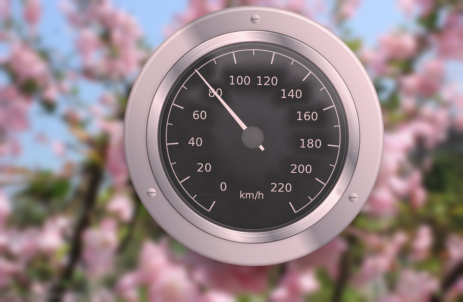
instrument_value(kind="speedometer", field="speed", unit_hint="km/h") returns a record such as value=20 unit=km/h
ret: value=80 unit=km/h
